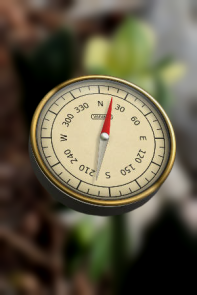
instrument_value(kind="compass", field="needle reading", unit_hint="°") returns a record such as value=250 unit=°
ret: value=15 unit=°
